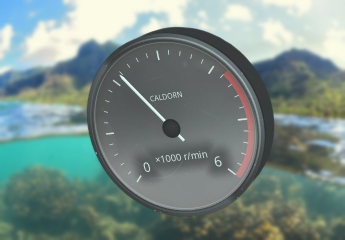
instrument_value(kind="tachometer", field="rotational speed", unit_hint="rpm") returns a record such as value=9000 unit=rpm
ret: value=2200 unit=rpm
